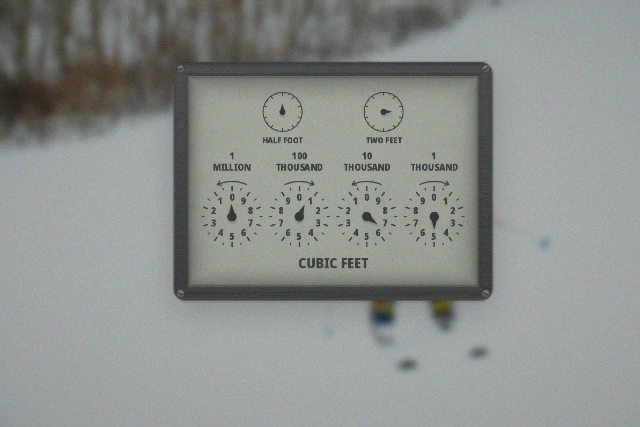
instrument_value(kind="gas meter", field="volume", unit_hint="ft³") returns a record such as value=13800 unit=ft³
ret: value=6500 unit=ft³
